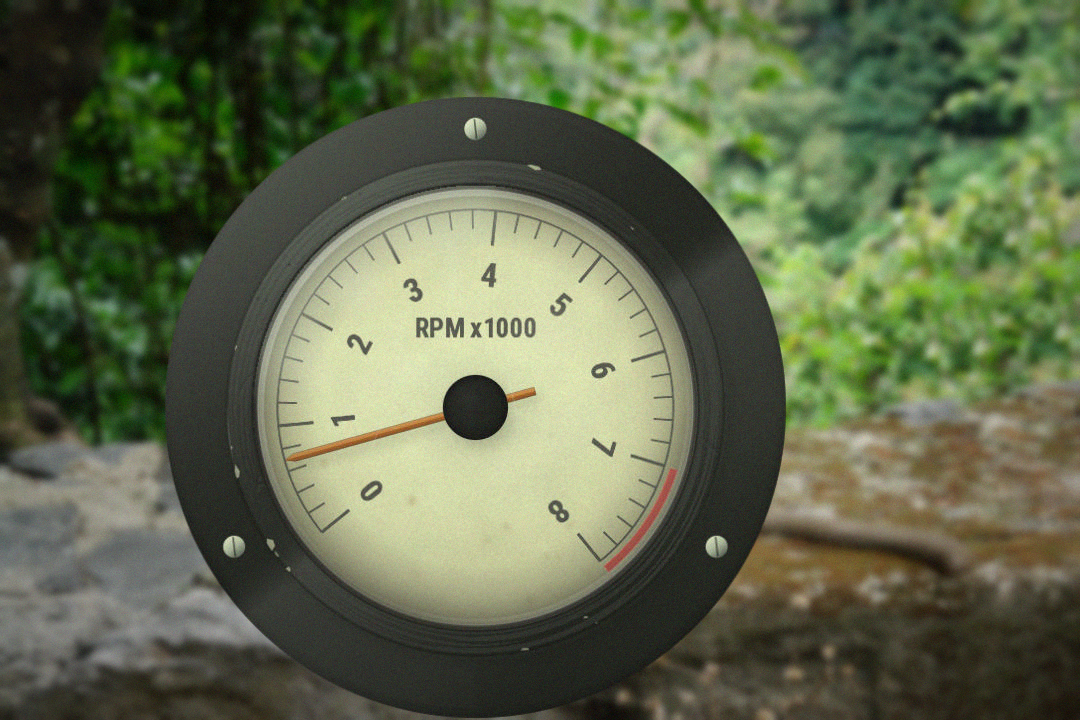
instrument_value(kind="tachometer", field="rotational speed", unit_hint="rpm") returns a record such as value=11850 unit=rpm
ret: value=700 unit=rpm
